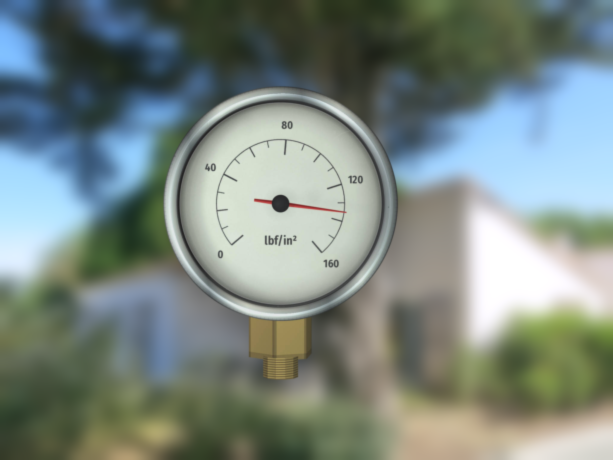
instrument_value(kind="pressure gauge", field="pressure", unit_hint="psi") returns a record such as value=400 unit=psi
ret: value=135 unit=psi
